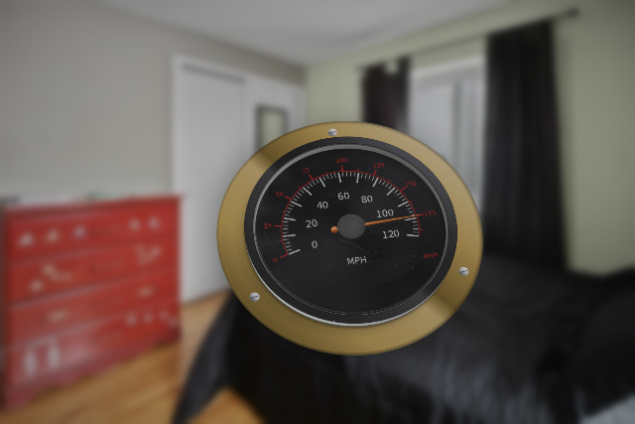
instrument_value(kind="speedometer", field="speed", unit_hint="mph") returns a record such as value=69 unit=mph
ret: value=110 unit=mph
